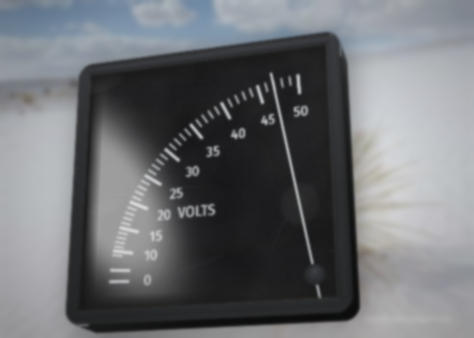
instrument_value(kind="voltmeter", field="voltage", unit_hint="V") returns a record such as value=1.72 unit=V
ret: value=47 unit=V
